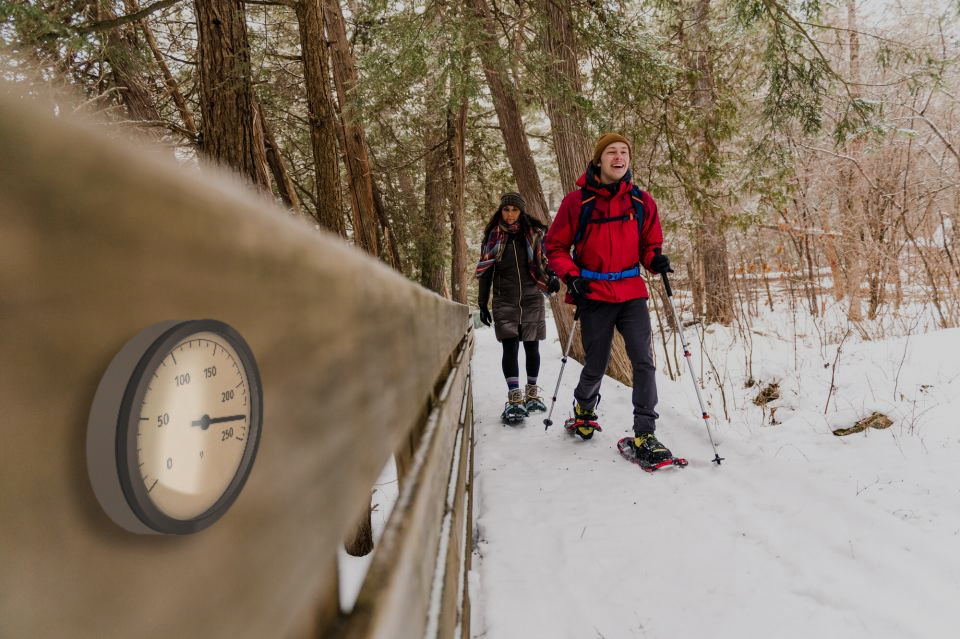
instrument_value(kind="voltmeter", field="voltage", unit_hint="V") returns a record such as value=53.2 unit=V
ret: value=230 unit=V
